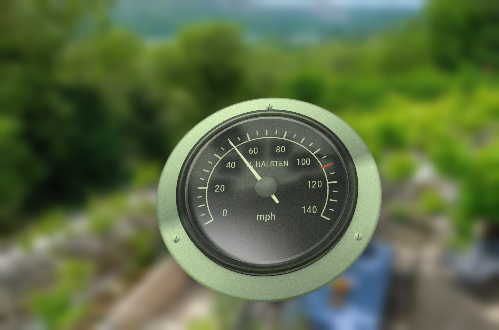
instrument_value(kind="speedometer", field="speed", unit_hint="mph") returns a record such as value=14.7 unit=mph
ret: value=50 unit=mph
